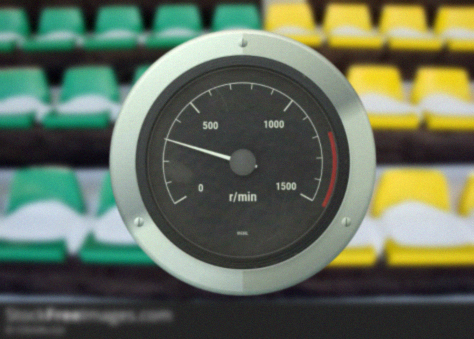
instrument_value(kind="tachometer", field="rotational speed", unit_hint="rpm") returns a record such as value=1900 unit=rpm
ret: value=300 unit=rpm
